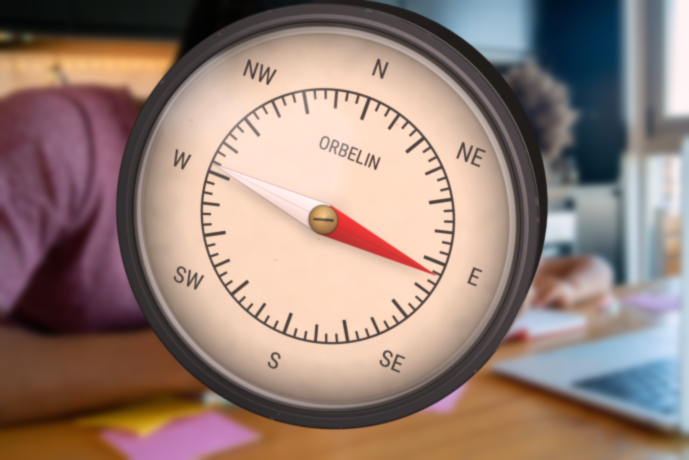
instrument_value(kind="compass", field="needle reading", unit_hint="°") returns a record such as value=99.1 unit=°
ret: value=95 unit=°
